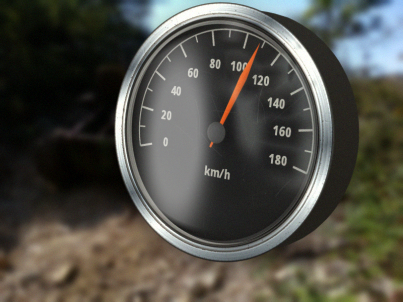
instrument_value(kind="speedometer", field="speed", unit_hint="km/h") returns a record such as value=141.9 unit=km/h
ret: value=110 unit=km/h
